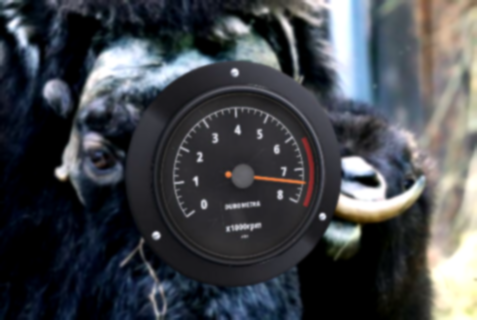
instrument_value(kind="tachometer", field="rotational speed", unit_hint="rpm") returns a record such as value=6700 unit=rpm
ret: value=7400 unit=rpm
